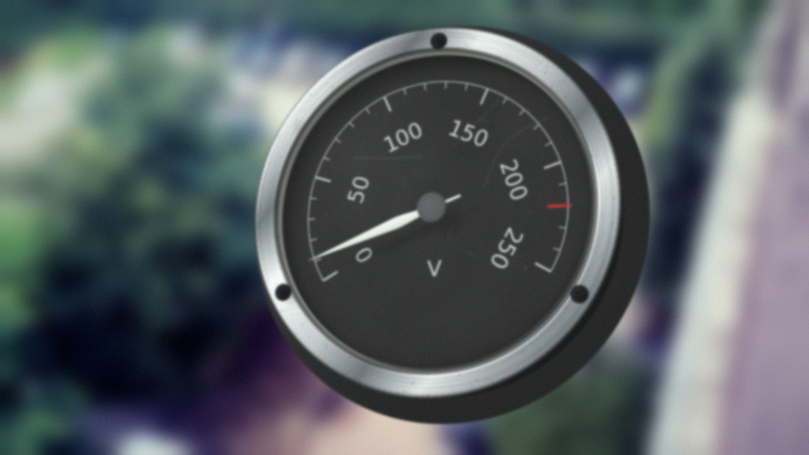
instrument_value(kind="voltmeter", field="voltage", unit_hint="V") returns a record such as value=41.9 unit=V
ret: value=10 unit=V
